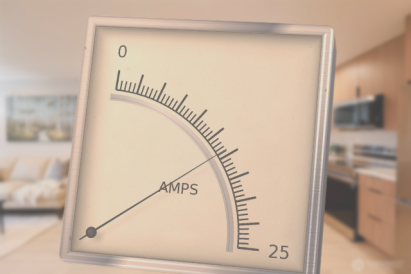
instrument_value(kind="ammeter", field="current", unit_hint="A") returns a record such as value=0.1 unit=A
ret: value=14.5 unit=A
